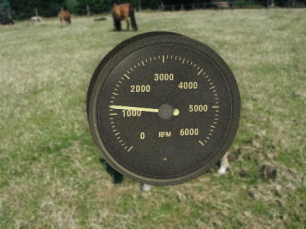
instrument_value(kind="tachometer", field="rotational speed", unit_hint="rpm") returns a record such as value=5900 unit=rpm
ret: value=1200 unit=rpm
